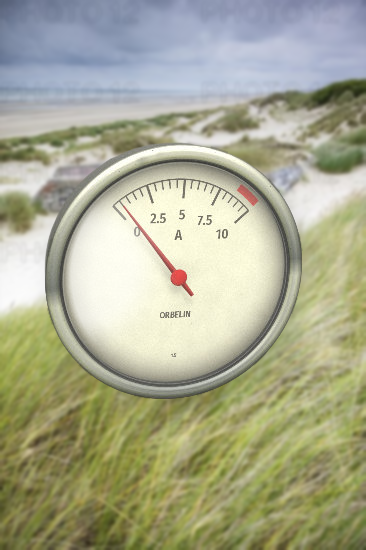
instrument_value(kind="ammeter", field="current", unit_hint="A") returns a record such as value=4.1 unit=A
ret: value=0.5 unit=A
